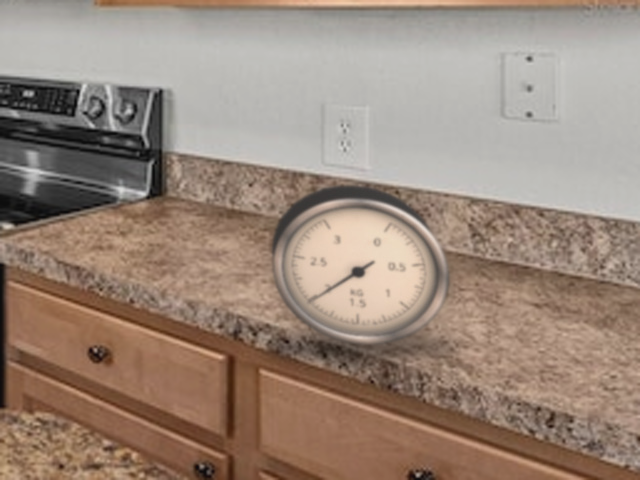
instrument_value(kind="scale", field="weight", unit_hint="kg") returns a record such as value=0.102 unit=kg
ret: value=2 unit=kg
